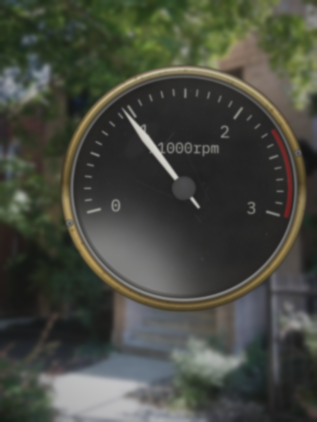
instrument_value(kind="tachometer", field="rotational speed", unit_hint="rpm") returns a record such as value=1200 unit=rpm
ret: value=950 unit=rpm
